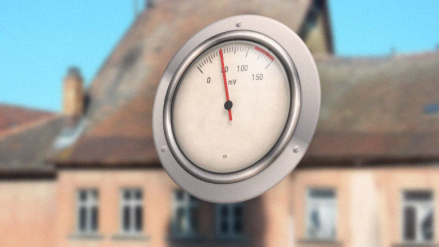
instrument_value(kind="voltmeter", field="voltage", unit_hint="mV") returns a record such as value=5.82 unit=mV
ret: value=50 unit=mV
